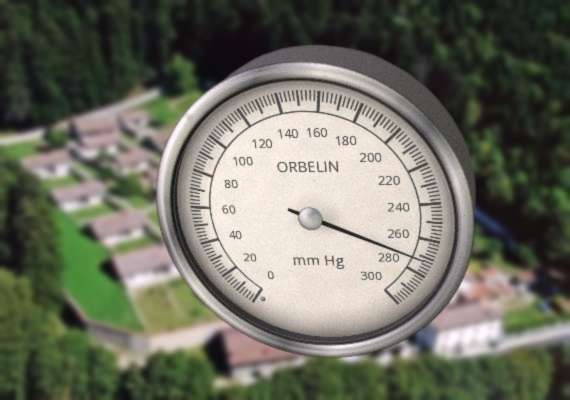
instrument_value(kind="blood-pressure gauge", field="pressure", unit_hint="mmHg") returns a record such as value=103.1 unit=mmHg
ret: value=270 unit=mmHg
